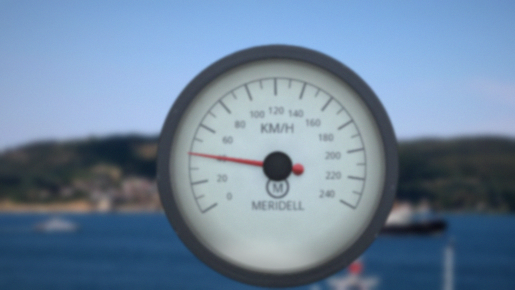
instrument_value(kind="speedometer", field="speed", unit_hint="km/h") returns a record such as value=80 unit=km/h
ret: value=40 unit=km/h
